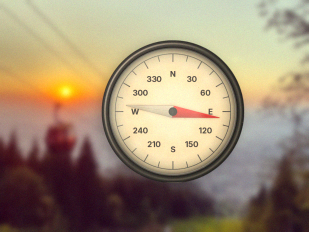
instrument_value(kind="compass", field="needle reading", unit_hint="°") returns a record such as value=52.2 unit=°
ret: value=97.5 unit=°
